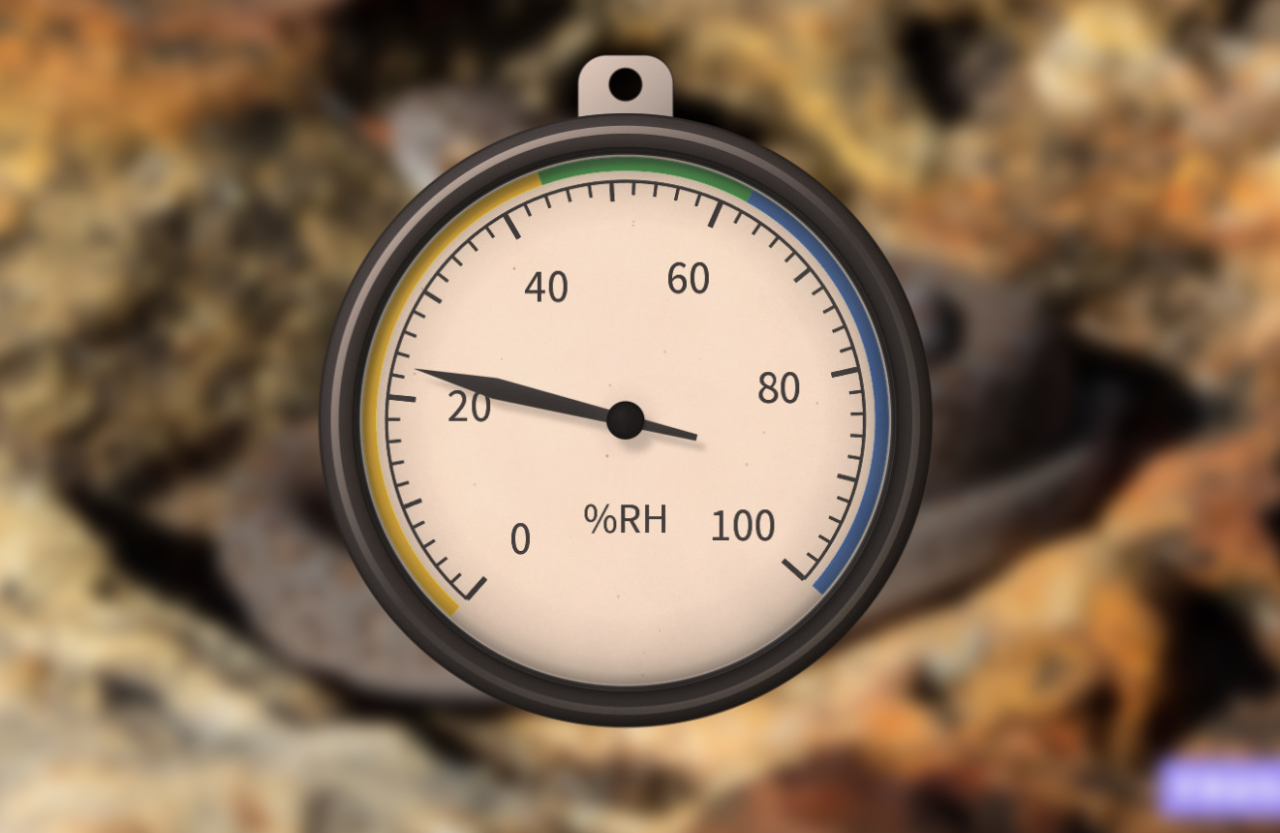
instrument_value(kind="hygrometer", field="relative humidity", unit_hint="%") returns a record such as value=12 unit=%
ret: value=23 unit=%
